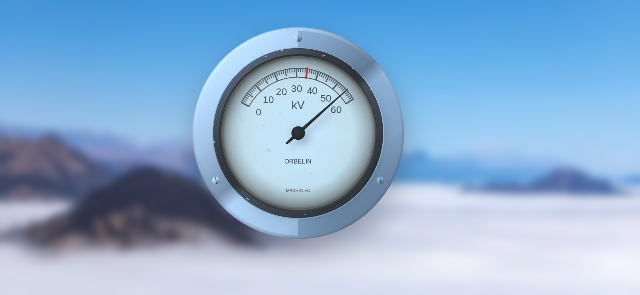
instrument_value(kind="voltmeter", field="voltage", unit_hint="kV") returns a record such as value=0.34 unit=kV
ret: value=55 unit=kV
